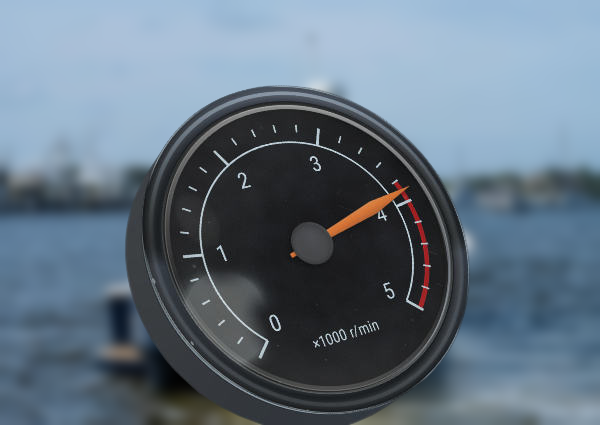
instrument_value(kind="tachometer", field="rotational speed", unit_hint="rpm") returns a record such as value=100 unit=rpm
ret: value=3900 unit=rpm
